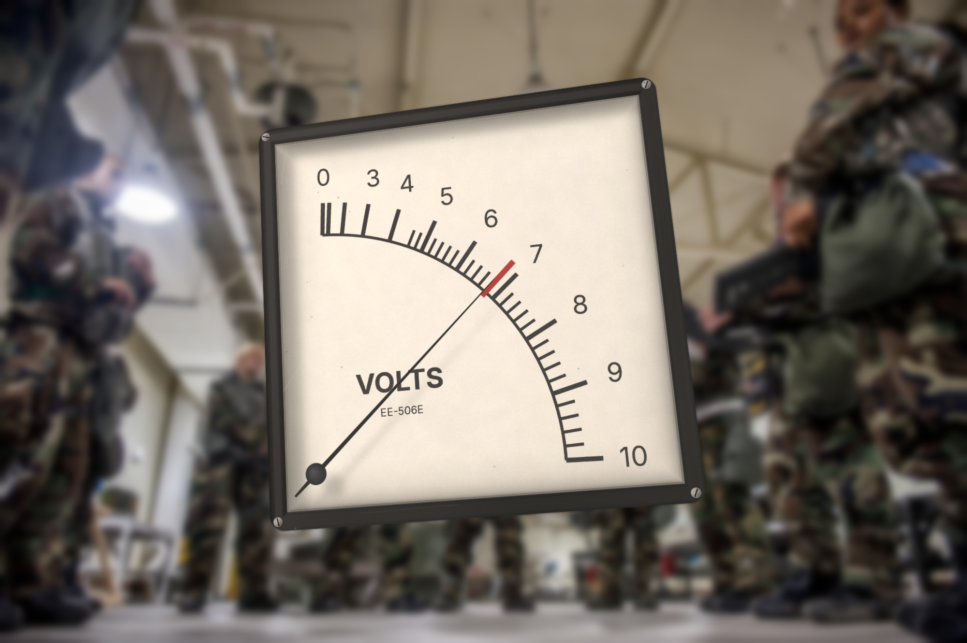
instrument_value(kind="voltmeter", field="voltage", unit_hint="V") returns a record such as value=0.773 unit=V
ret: value=6.8 unit=V
